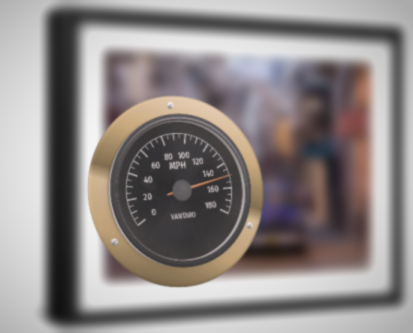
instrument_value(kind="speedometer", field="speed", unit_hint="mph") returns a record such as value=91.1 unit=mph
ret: value=150 unit=mph
